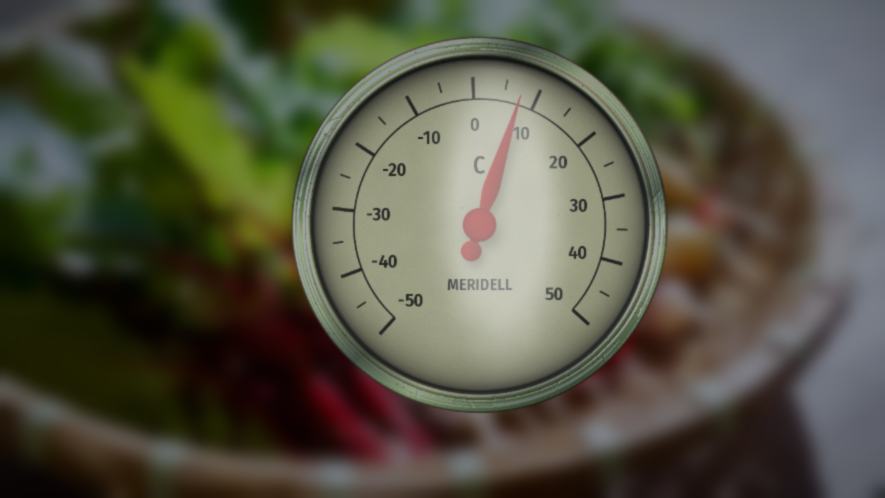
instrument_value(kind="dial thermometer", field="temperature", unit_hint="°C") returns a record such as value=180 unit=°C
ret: value=7.5 unit=°C
